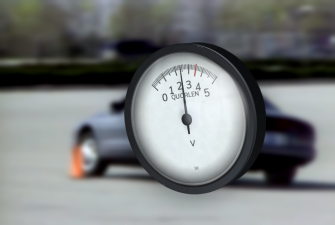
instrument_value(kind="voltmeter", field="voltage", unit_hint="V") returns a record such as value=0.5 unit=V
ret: value=2.5 unit=V
